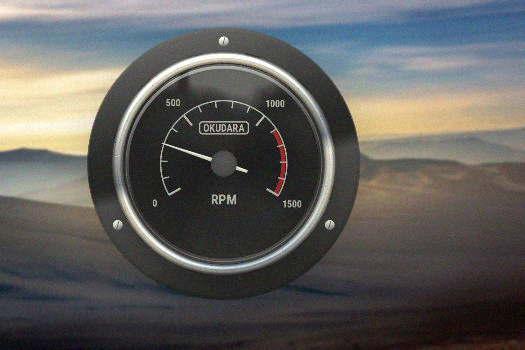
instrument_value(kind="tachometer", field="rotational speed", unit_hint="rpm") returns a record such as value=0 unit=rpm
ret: value=300 unit=rpm
